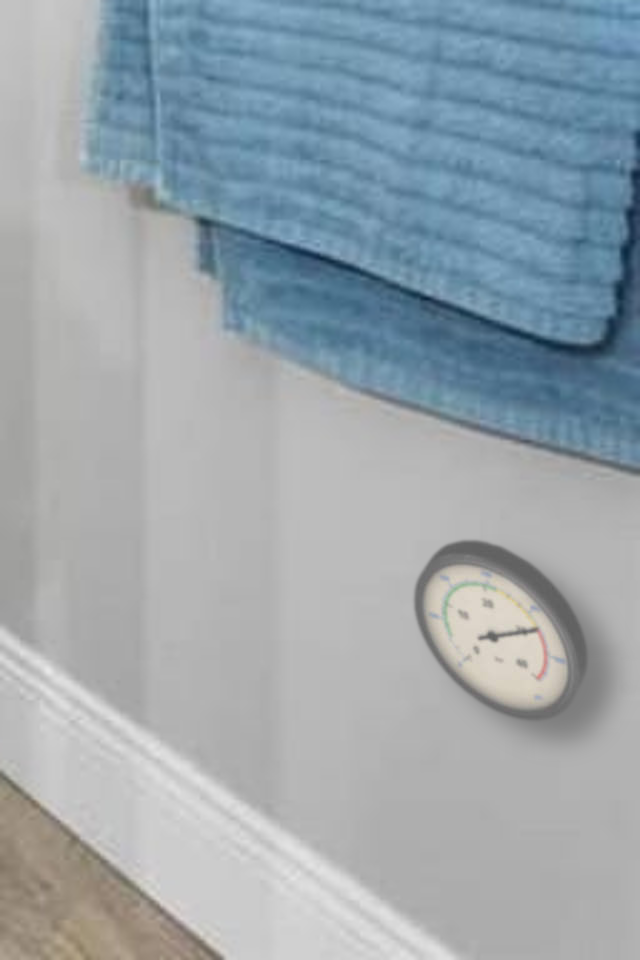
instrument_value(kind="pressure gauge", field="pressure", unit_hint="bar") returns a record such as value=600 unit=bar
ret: value=30 unit=bar
